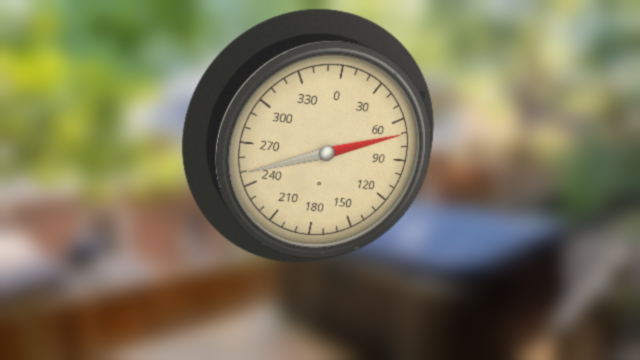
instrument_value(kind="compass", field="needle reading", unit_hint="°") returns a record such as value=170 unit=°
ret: value=70 unit=°
